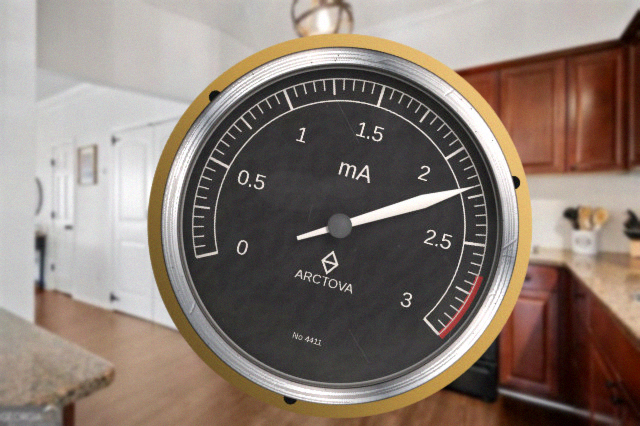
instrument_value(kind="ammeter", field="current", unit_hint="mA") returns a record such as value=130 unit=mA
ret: value=2.2 unit=mA
